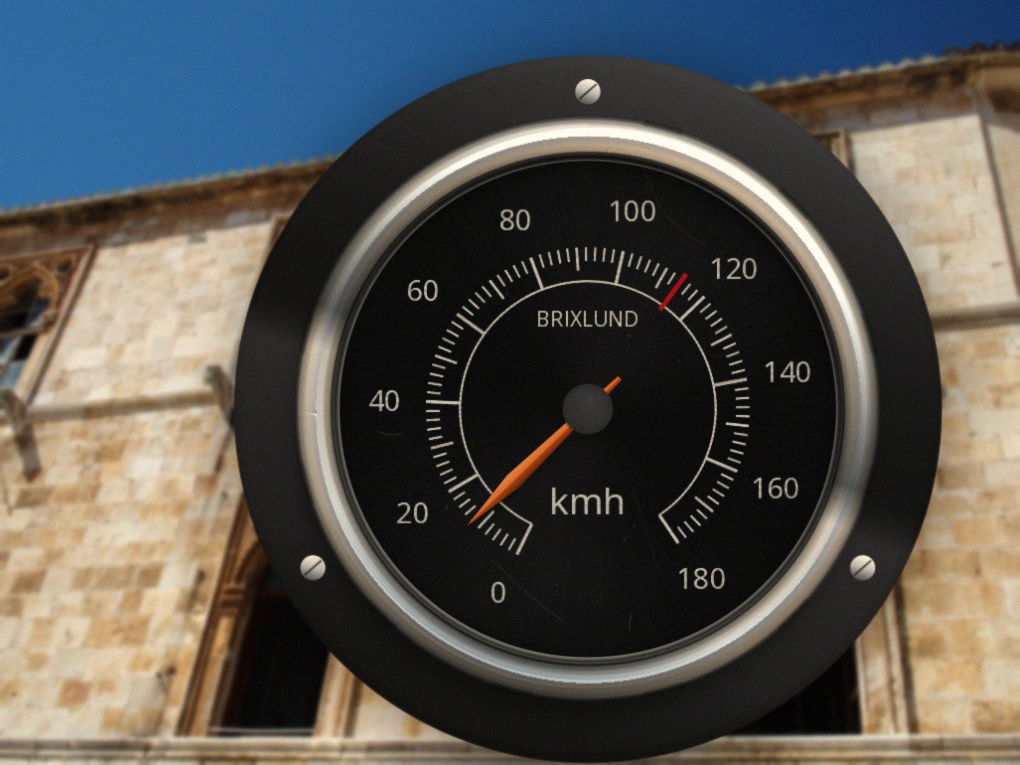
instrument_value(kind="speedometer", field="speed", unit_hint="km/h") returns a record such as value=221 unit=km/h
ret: value=12 unit=km/h
